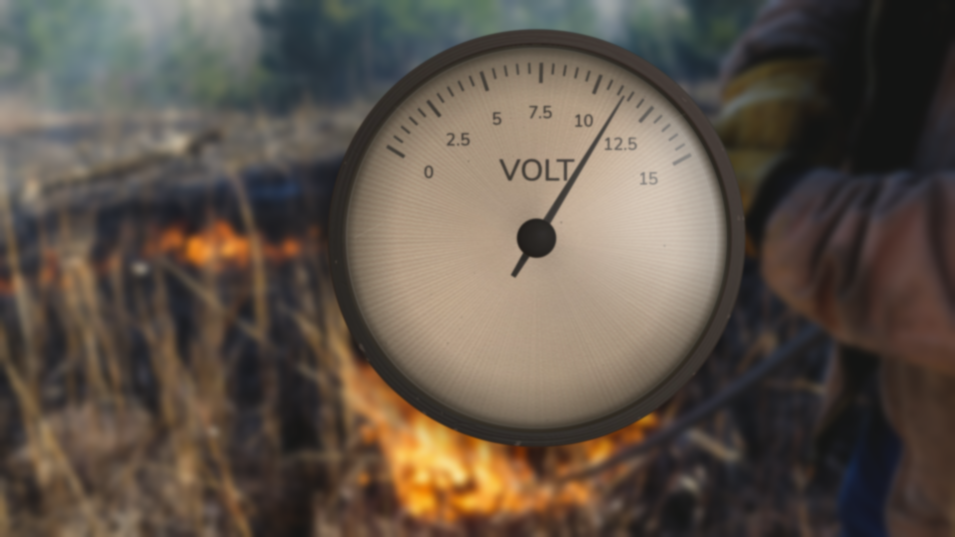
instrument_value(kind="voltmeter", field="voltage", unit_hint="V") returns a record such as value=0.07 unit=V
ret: value=11.25 unit=V
